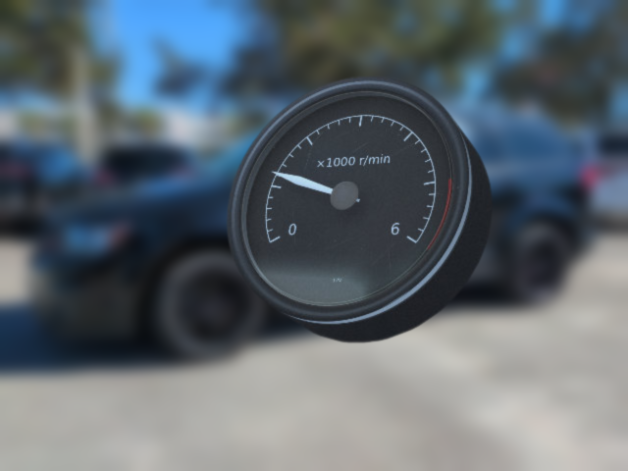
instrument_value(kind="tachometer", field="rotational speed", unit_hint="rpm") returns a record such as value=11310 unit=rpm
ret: value=1200 unit=rpm
